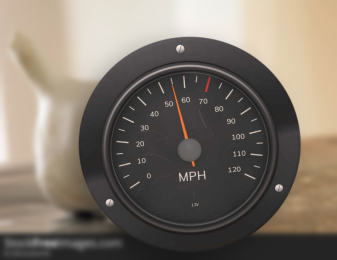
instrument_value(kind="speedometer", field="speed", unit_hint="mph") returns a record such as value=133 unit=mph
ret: value=55 unit=mph
